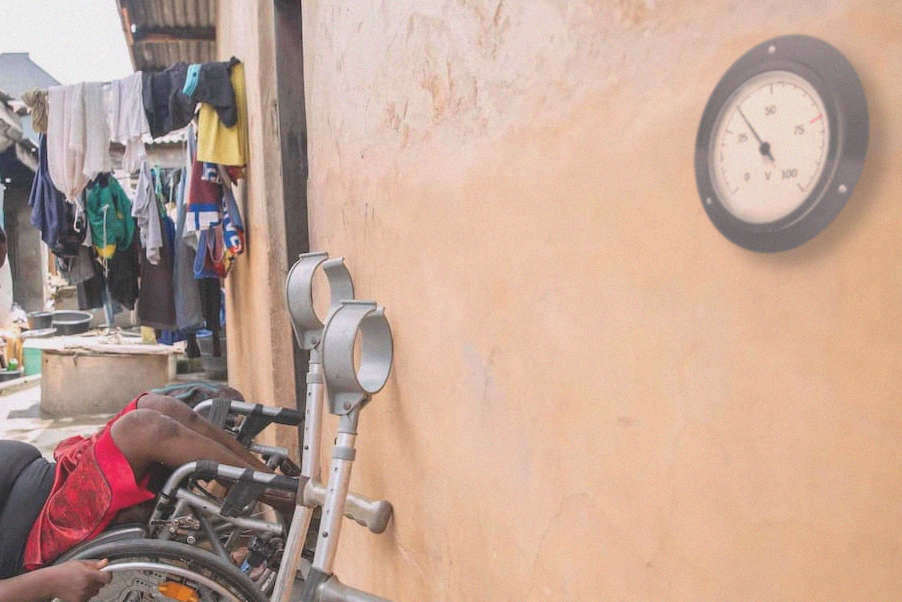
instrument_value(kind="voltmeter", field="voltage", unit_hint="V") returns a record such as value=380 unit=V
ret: value=35 unit=V
